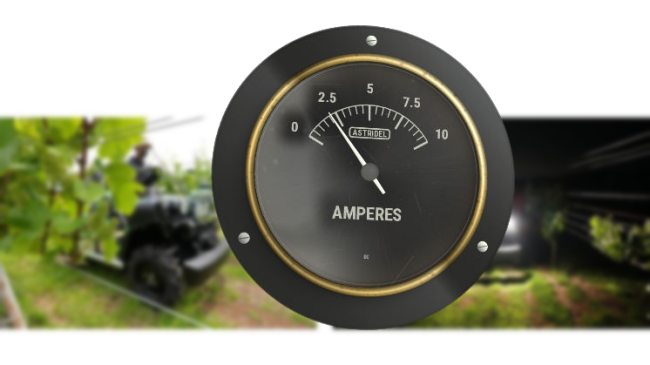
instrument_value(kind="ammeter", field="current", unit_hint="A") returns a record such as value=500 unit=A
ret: value=2 unit=A
